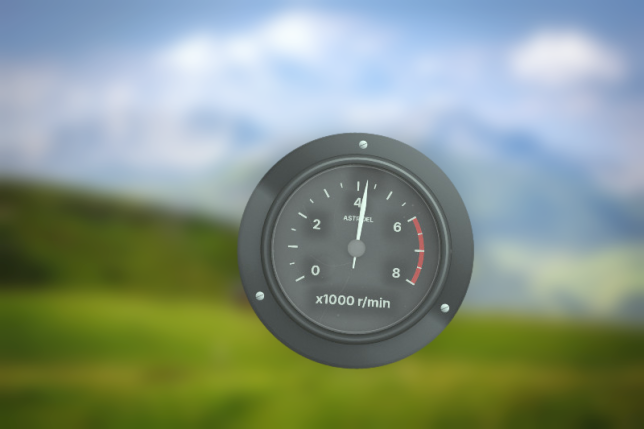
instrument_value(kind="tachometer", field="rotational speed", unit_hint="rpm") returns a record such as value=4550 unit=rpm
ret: value=4250 unit=rpm
